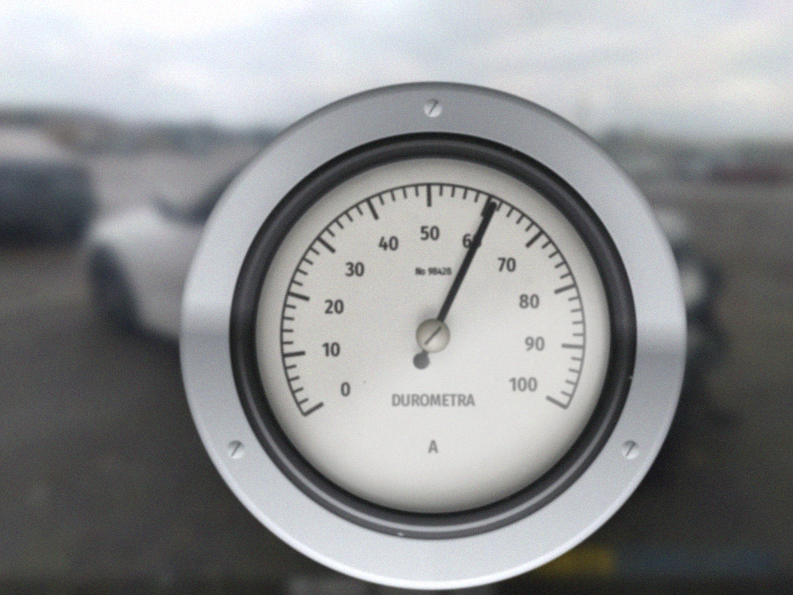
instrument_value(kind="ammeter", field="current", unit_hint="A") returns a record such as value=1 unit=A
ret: value=61 unit=A
